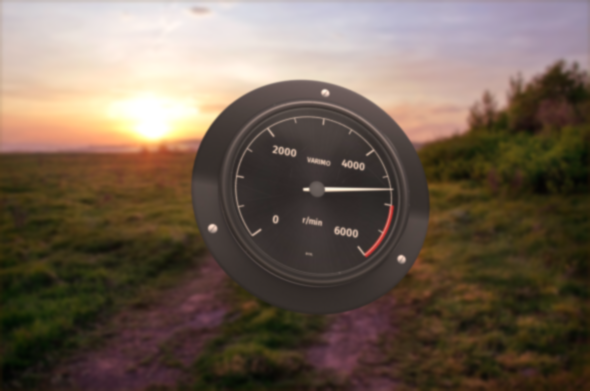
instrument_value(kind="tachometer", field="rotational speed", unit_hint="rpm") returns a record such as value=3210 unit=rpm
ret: value=4750 unit=rpm
